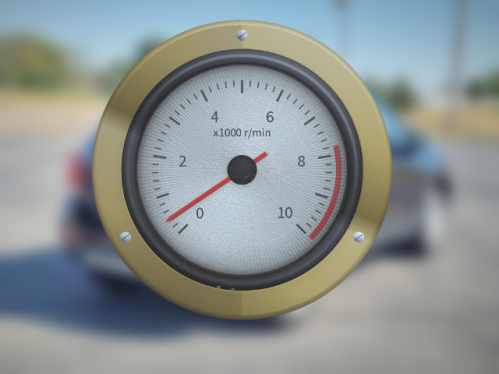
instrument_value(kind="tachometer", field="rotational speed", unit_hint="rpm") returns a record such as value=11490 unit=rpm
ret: value=400 unit=rpm
